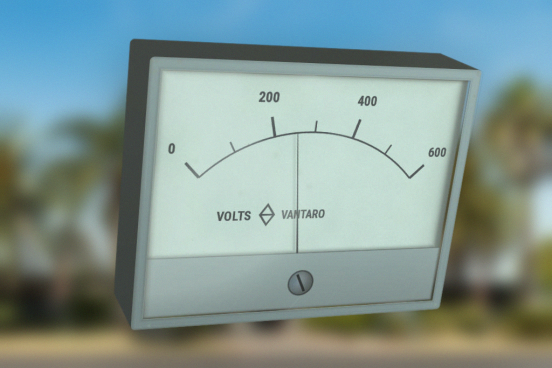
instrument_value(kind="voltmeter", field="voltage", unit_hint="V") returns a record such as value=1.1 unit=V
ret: value=250 unit=V
